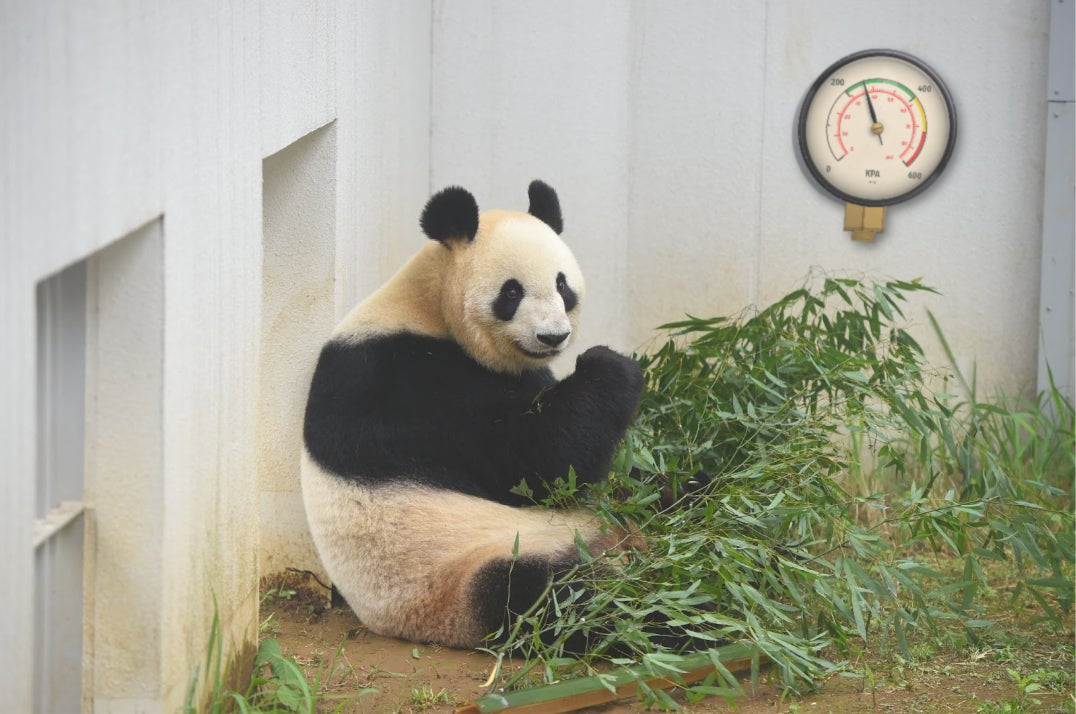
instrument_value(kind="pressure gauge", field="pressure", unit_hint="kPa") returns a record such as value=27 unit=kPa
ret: value=250 unit=kPa
